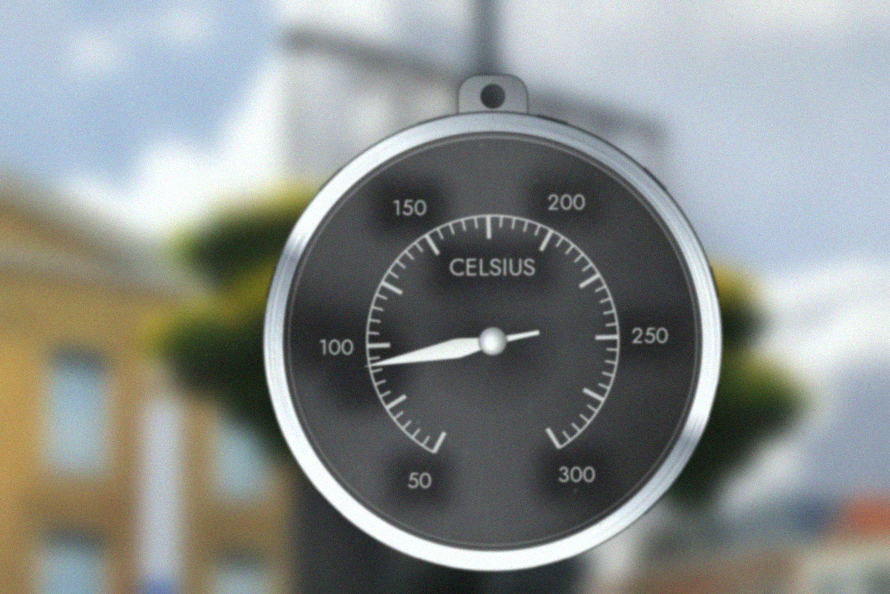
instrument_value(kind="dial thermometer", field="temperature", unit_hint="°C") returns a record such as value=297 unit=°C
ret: value=92.5 unit=°C
